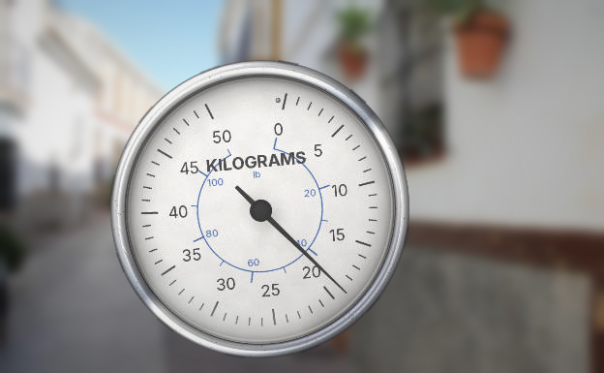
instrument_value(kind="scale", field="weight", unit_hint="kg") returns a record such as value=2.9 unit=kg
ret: value=19 unit=kg
